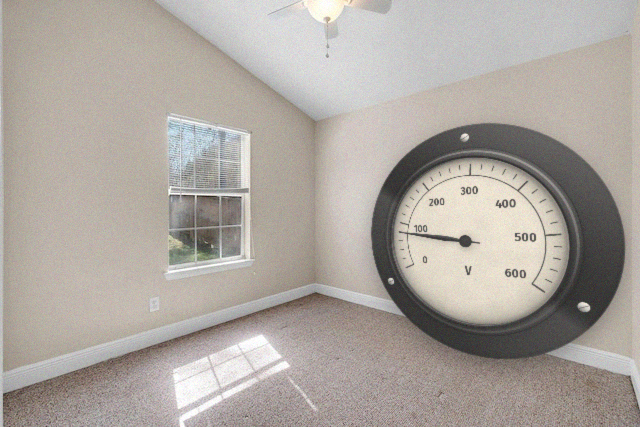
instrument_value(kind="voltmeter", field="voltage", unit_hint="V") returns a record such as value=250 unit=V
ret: value=80 unit=V
